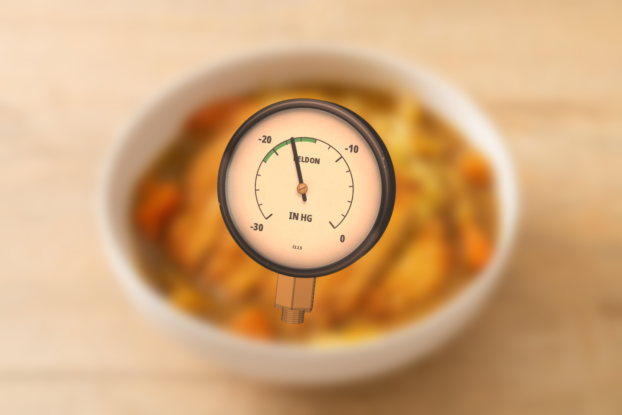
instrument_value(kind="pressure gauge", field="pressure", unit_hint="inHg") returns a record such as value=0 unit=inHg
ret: value=-17 unit=inHg
